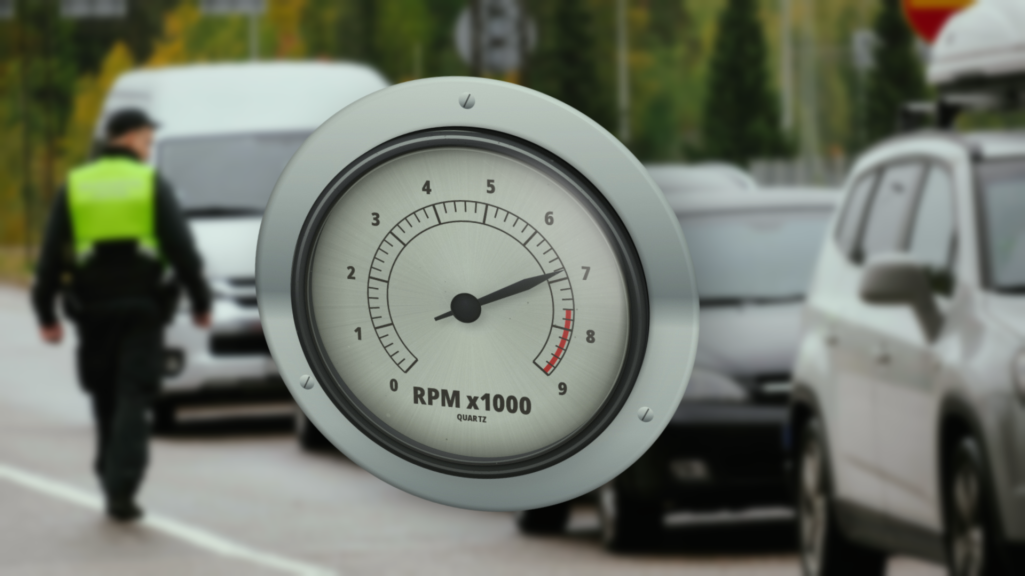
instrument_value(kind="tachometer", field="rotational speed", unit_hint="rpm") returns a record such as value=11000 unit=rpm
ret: value=6800 unit=rpm
